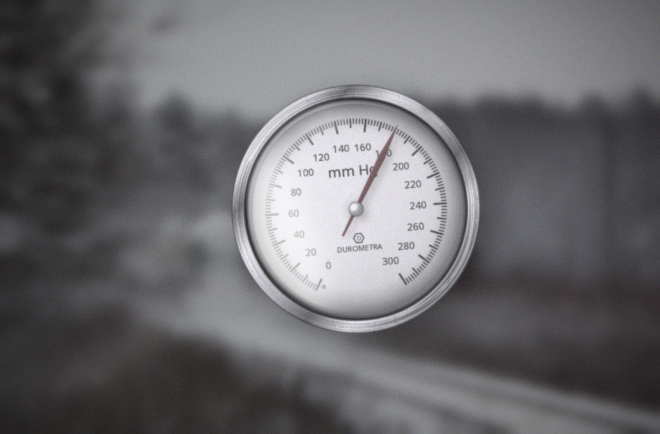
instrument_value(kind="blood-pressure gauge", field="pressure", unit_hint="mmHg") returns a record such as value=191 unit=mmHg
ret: value=180 unit=mmHg
